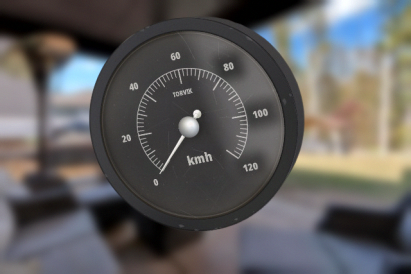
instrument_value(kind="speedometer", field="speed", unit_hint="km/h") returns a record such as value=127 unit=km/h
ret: value=0 unit=km/h
